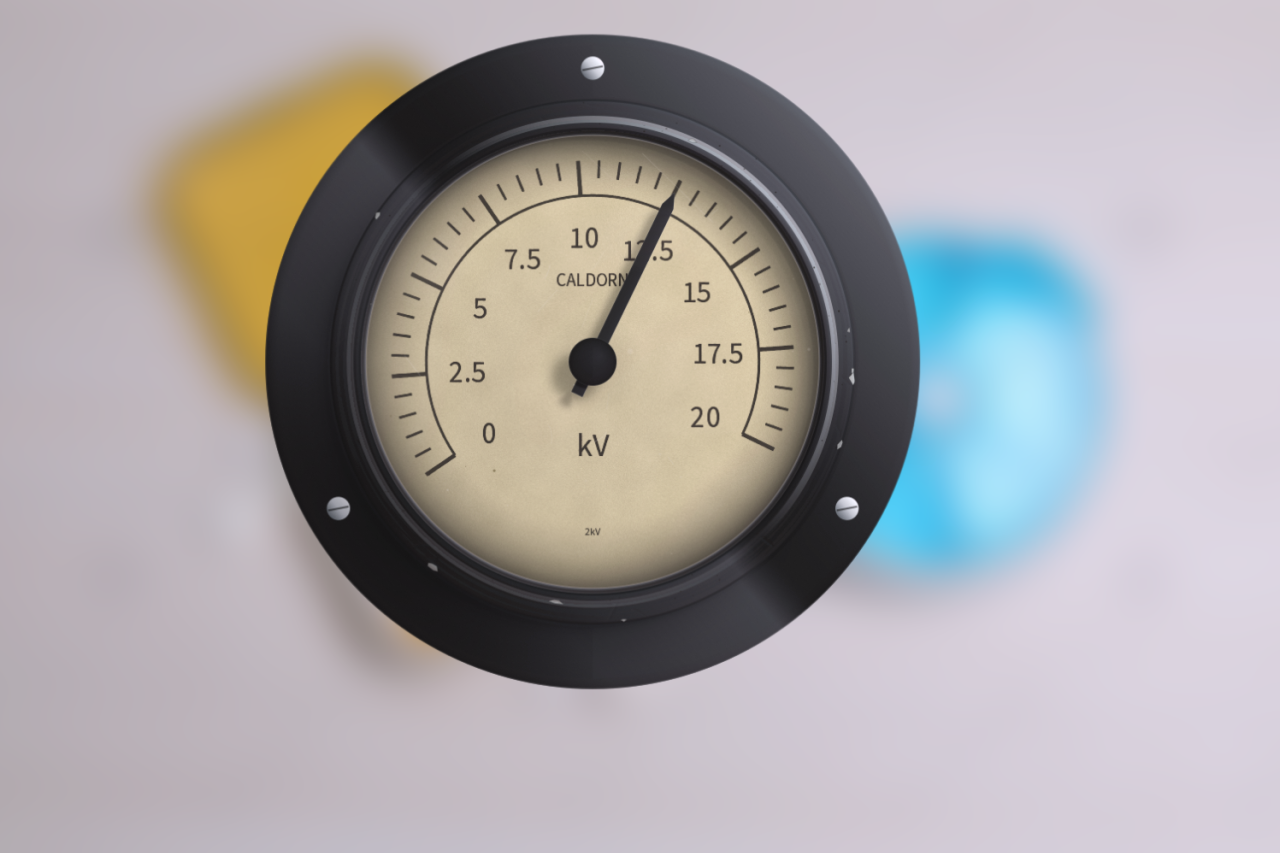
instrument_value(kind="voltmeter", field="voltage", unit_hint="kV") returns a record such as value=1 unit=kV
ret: value=12.5 unit=kV
